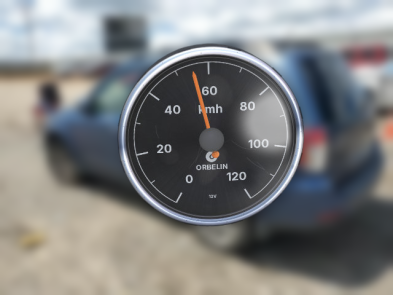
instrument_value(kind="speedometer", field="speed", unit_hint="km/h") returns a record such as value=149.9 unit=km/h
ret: value=55 unit=km/h
